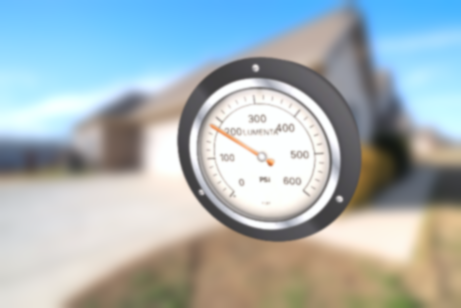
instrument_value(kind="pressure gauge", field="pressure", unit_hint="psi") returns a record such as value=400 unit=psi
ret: value=180 unit=psi
